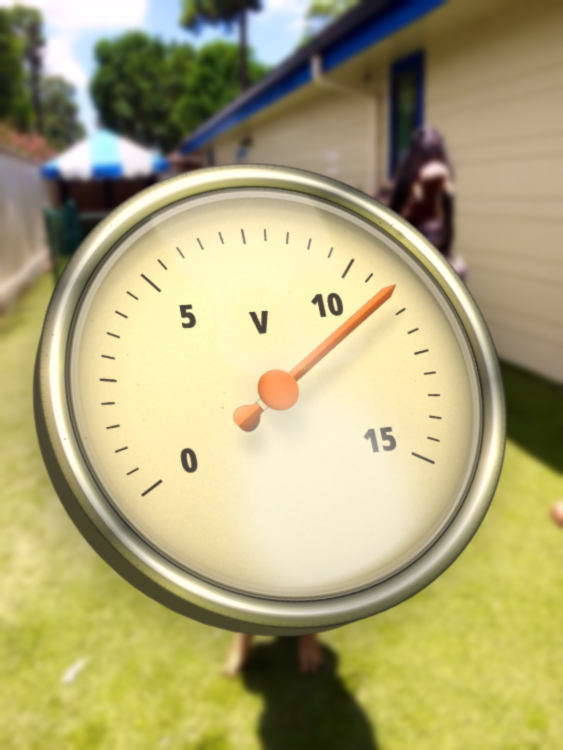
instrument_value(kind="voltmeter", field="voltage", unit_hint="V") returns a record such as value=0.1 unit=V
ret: value=11 unit=V
